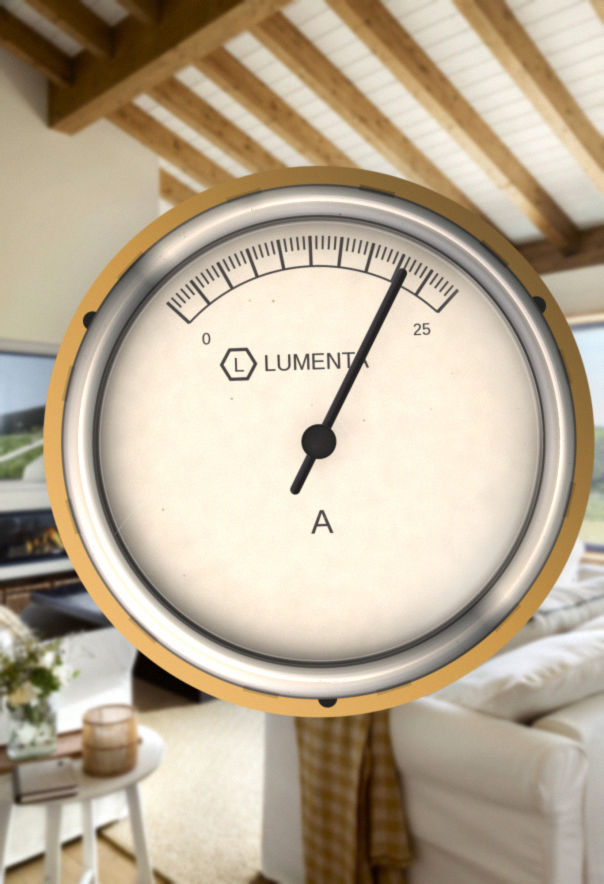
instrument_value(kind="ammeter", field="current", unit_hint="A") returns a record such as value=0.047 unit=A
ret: value=20.5 unit=A
